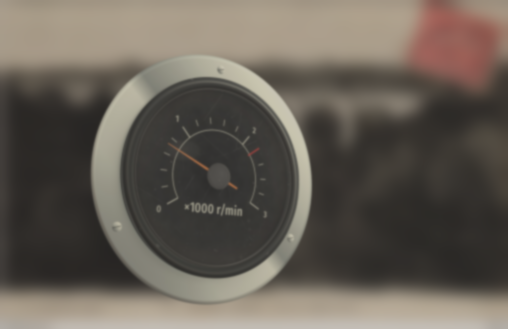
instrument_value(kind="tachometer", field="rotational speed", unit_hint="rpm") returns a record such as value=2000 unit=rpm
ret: value=700 unit=rpm
